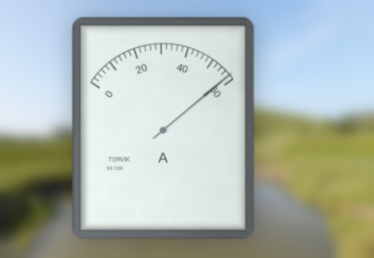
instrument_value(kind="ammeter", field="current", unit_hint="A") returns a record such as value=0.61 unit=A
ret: value=58 unit=A
